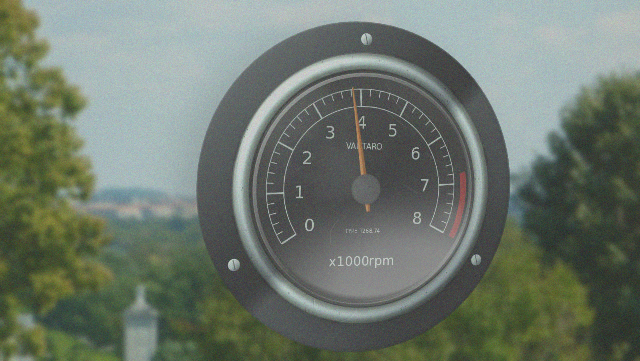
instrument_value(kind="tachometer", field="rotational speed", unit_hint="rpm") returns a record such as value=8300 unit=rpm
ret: value=3800 unit=rpm
